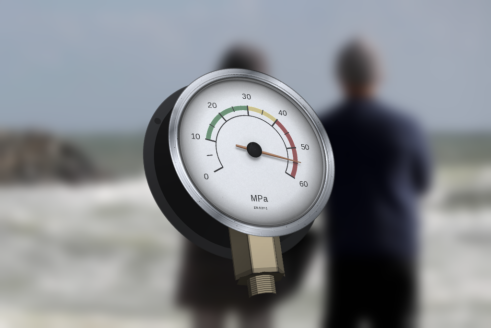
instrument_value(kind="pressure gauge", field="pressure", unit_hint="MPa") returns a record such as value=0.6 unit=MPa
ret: value=55 unit=MPa
